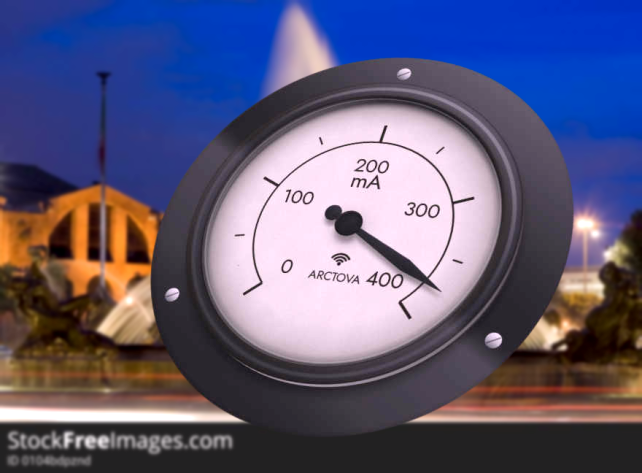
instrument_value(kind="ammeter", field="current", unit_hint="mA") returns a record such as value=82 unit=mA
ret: value=375 unit=mA
